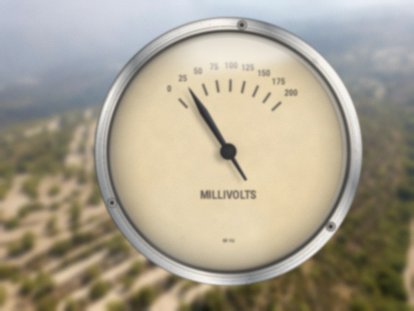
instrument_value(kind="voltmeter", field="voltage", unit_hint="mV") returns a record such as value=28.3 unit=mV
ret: value=25 unit=mV
